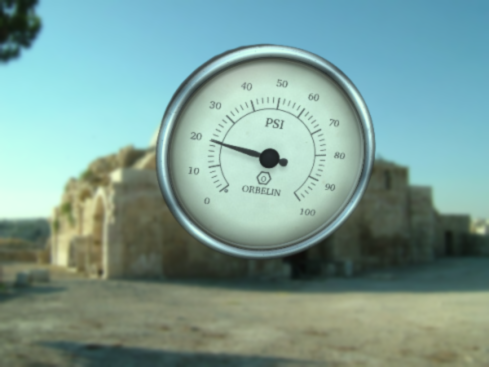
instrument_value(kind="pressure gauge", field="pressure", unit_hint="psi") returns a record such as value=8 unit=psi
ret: value=20 unit=psi
